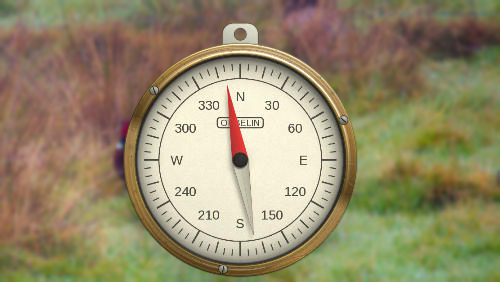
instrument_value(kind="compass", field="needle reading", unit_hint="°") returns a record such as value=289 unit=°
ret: value=350 unit=°
